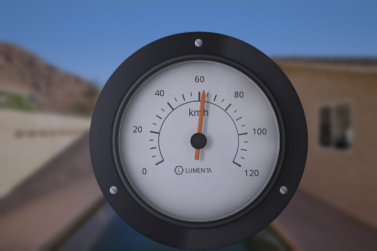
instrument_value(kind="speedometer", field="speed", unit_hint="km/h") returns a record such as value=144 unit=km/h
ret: value=62.5 unit=km/h
